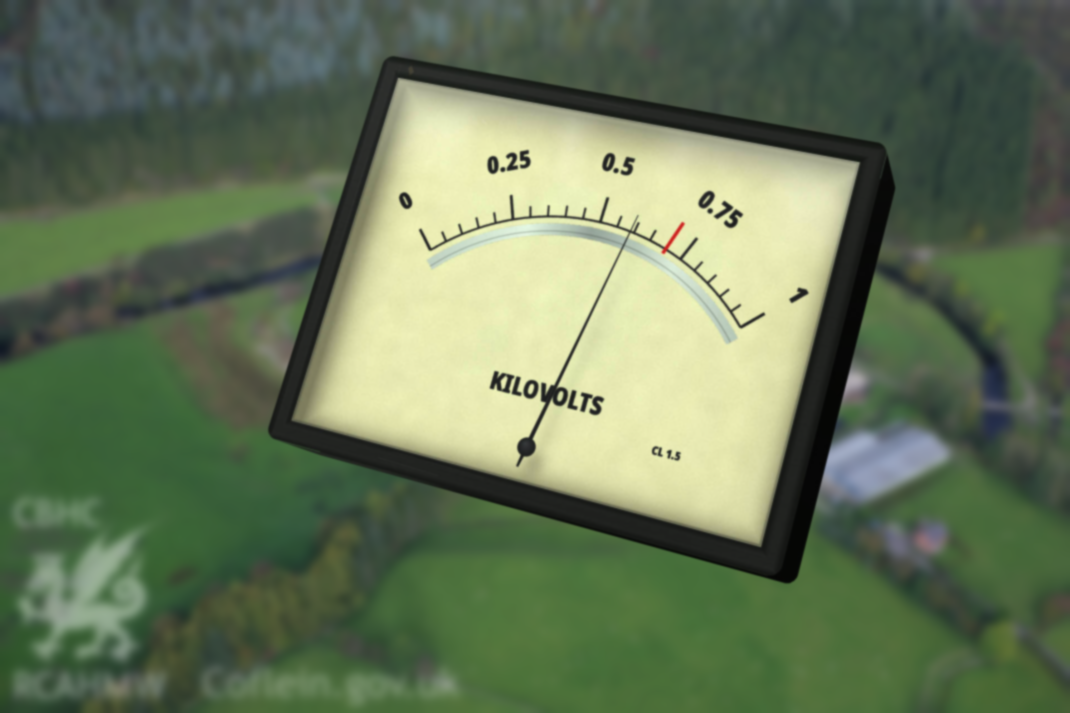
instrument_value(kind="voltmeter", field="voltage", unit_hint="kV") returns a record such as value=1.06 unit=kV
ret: value=0.6 unit=kV
